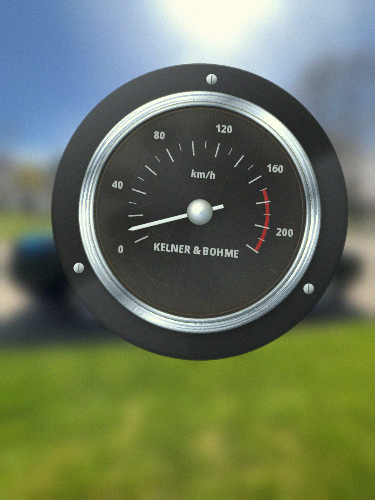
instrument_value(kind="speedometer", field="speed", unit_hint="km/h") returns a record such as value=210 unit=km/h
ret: value=10 unit=km/h
